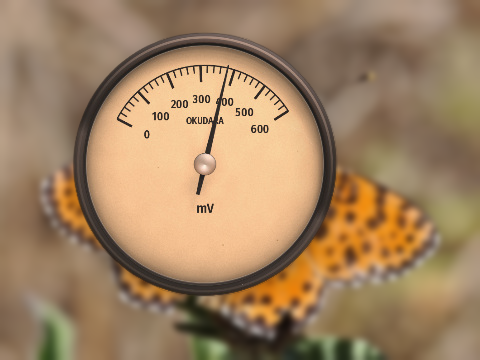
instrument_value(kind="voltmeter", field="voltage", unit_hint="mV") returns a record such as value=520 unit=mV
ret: value=380 unit=mV
